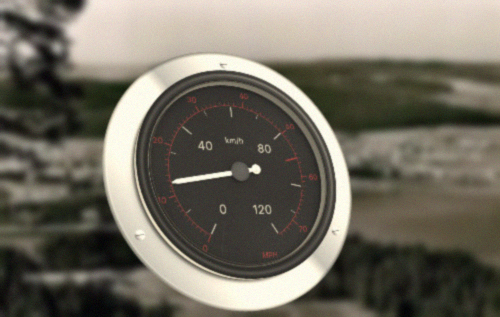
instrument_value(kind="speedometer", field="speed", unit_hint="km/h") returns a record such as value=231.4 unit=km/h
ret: value=20 unit=km/h
